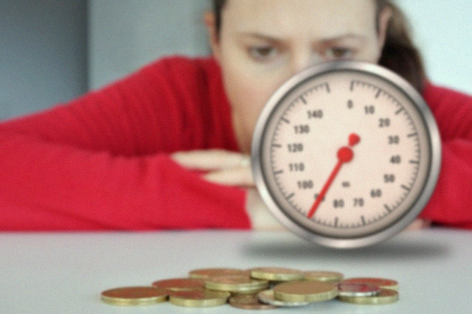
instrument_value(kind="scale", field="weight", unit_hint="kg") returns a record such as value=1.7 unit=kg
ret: value=90 unit=kg
